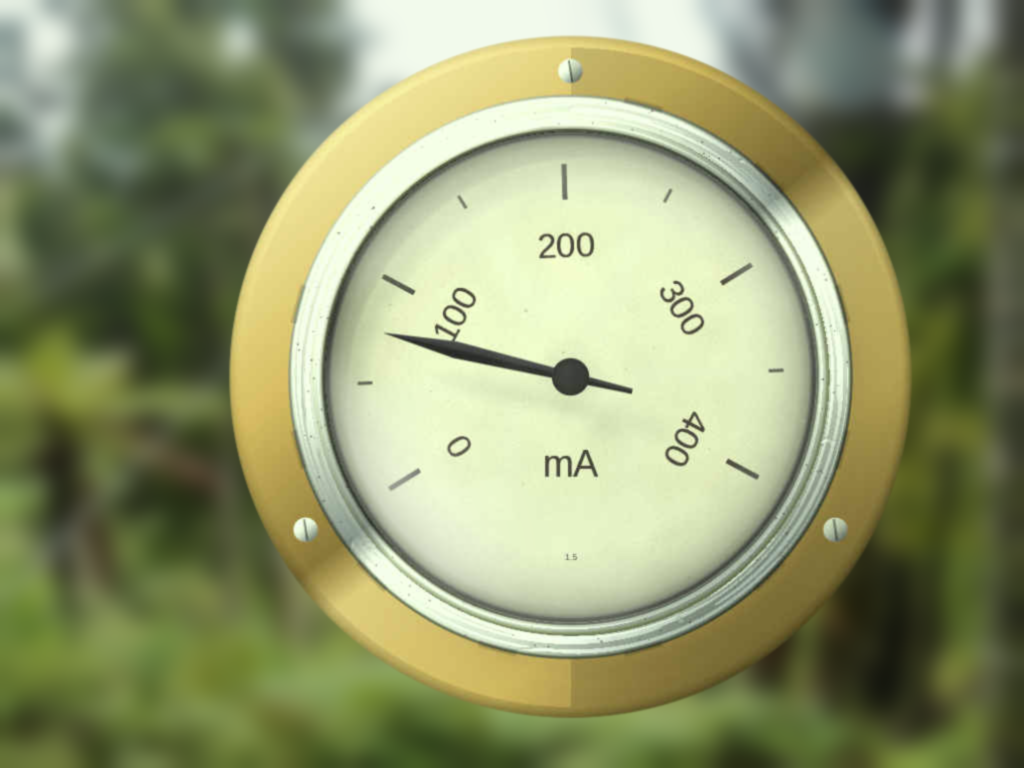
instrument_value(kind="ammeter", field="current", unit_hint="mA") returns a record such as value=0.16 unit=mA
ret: value=75 unit=mA
